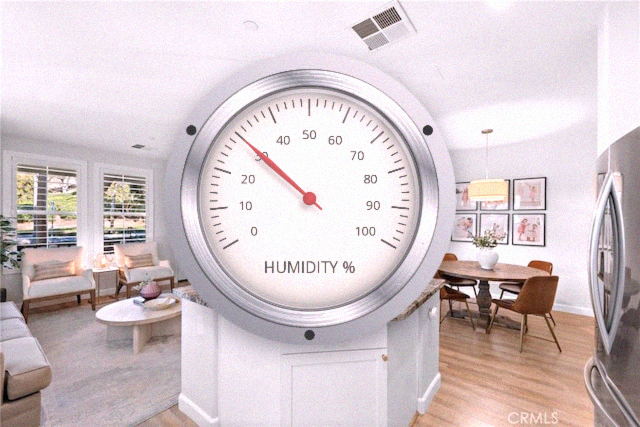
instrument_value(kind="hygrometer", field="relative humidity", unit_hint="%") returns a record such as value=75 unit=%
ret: value=30 unit=%
